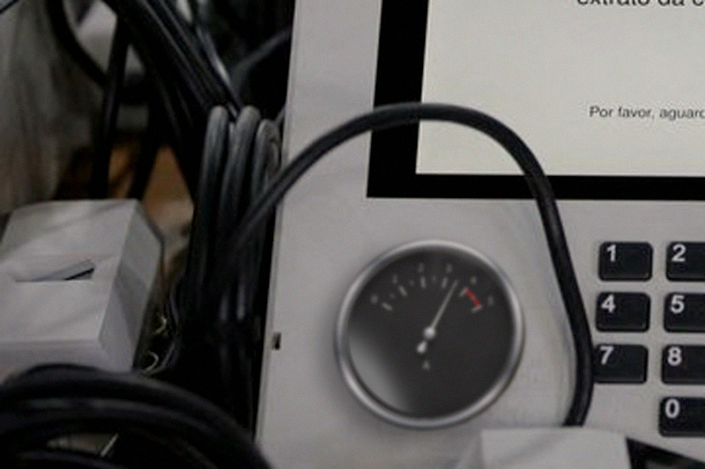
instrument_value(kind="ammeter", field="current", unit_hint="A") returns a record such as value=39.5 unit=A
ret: value=3.5 unit=A
